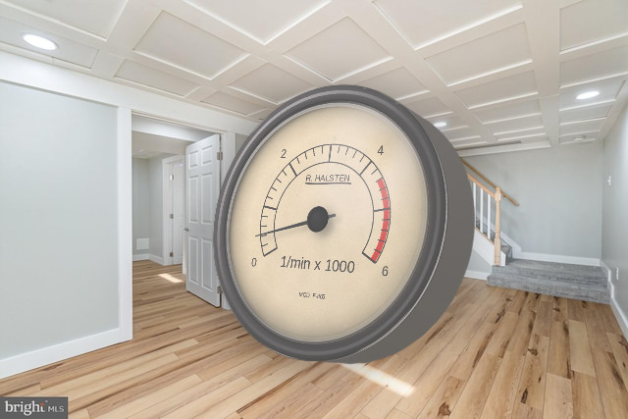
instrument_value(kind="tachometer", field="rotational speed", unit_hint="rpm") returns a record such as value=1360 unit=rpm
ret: value=400 unit=rpm
